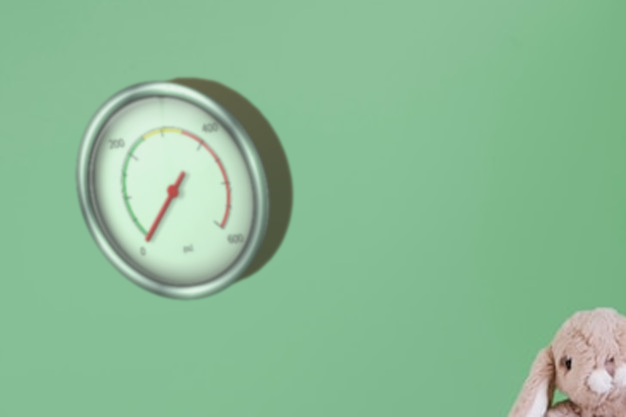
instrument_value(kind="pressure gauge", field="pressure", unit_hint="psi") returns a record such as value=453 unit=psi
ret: value=0 unit=psi
